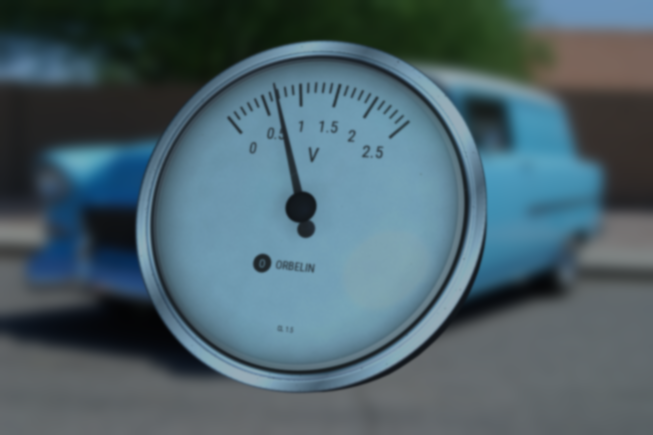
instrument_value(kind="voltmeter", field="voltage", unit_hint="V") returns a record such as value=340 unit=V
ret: value=0.7 unit=V
